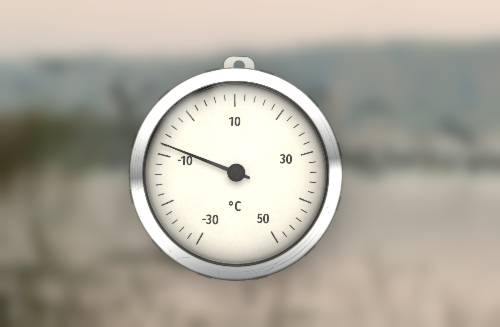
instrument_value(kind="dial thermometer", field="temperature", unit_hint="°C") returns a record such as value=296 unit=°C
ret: value=-8 unit=°C
